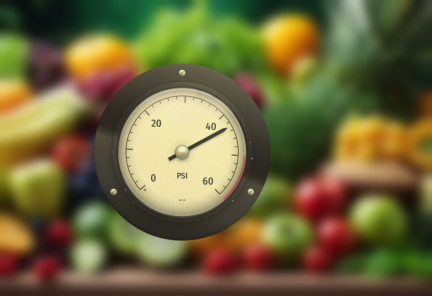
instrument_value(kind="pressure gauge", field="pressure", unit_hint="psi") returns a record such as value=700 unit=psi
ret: value=43 unit=psi
